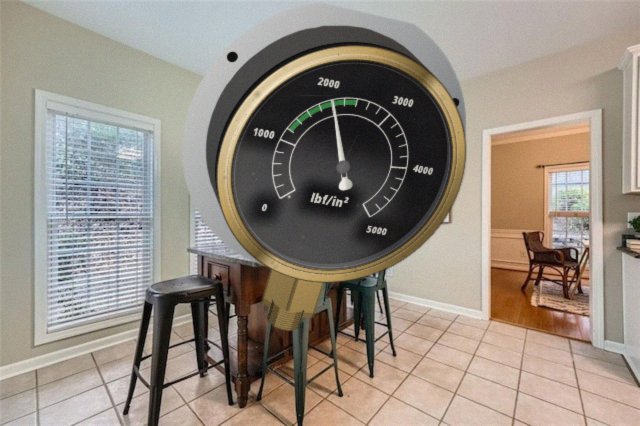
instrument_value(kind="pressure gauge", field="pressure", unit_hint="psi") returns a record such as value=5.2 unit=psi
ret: value=2000 unit=psi
